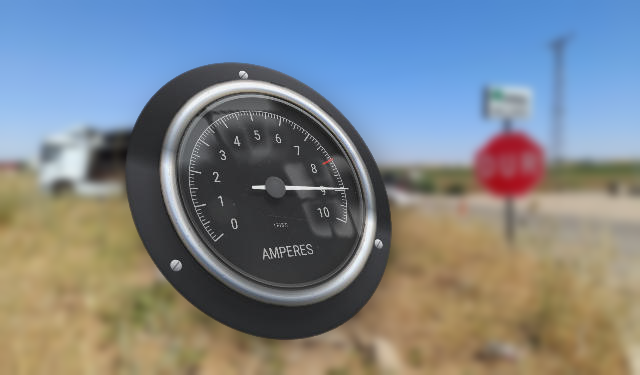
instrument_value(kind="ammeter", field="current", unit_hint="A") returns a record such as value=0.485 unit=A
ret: value=9 unit=A
